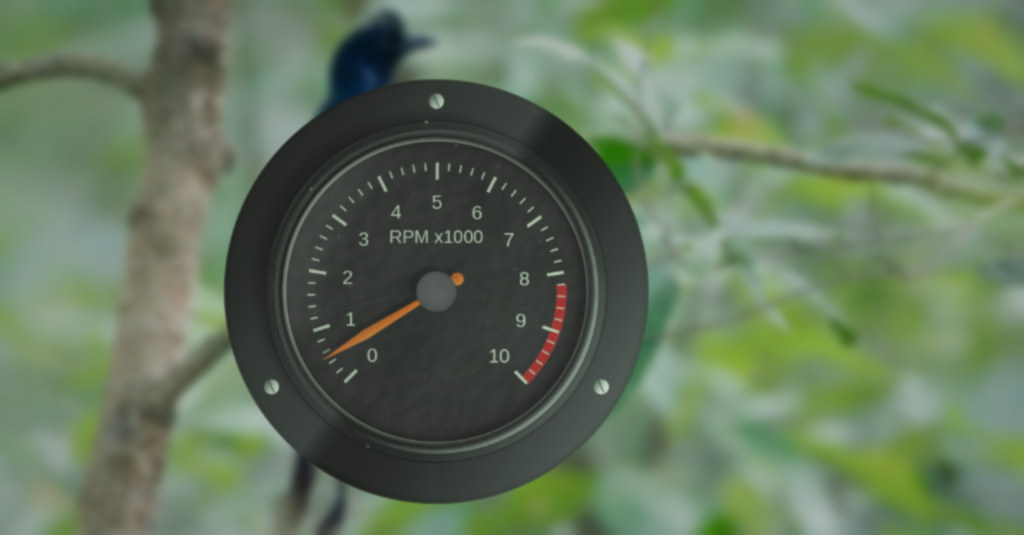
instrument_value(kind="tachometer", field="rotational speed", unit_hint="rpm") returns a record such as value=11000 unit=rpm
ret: value=500 unit=rpm
